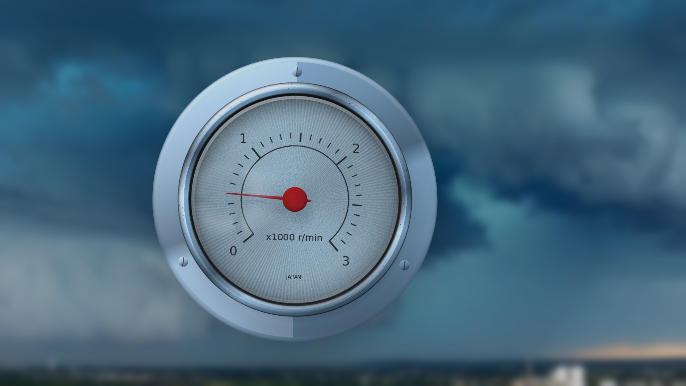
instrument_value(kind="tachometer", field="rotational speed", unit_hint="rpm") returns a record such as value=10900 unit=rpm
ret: value=500 unit=rpm
